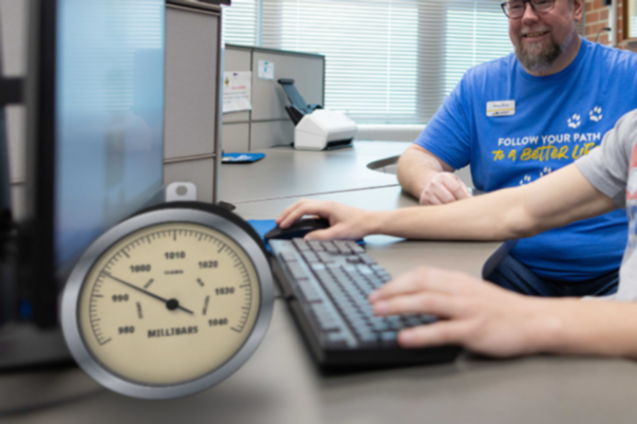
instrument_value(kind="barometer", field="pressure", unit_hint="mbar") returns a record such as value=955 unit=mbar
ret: value=995 unit=mbar
